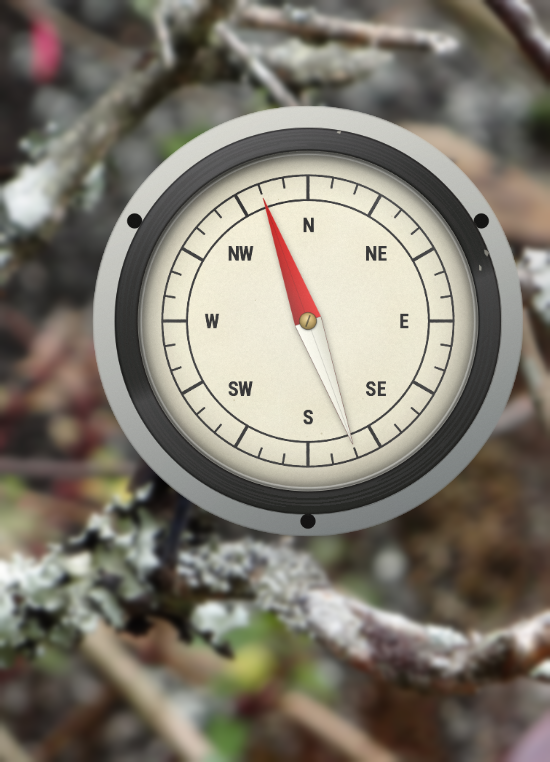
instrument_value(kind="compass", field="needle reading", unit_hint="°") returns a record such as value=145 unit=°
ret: value=340 unit=°
